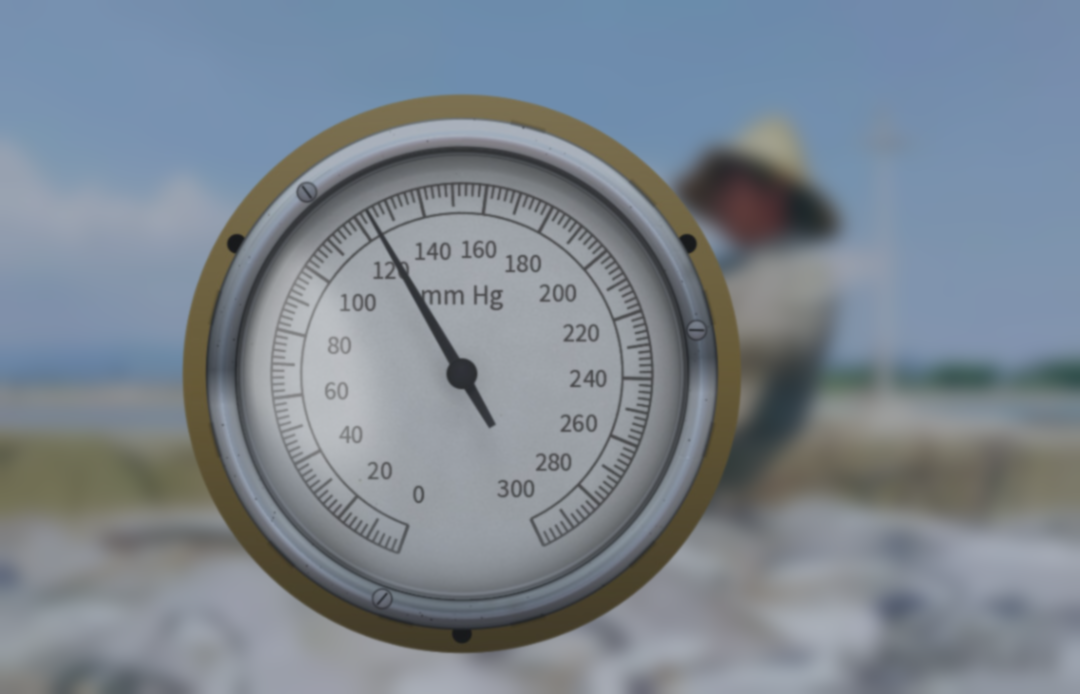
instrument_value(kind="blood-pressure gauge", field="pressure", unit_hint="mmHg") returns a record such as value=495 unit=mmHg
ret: value=124 unit=mmHg
